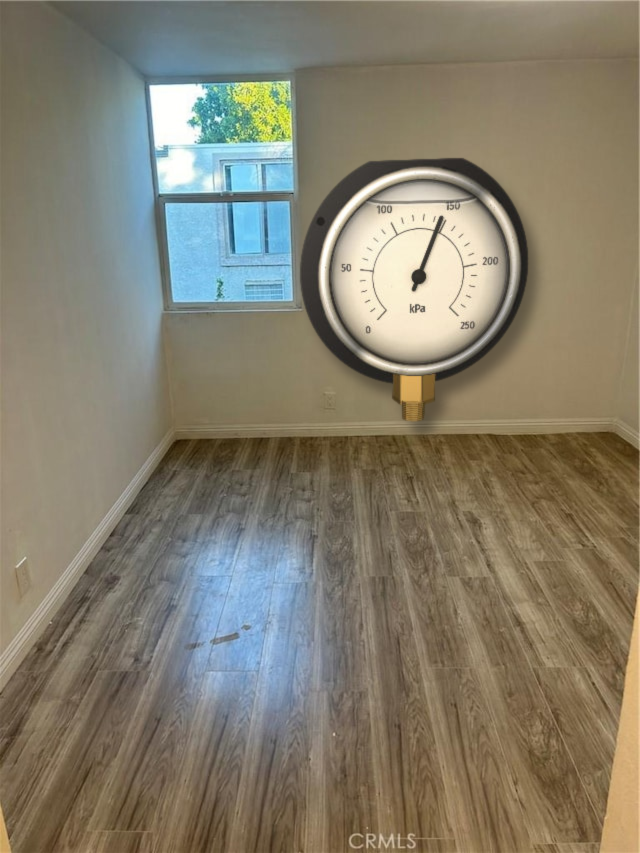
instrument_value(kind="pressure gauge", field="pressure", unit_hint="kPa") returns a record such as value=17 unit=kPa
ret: value=145 unit=kPa
